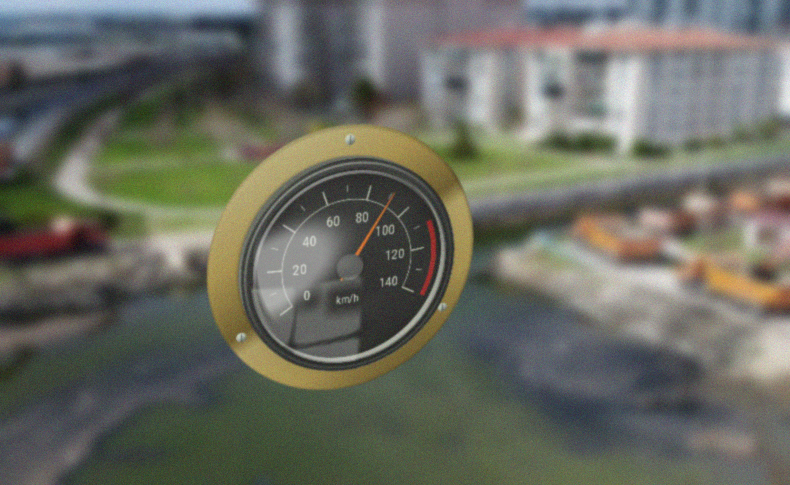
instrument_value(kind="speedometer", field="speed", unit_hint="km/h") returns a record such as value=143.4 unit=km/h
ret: value=90 unit=km/h
